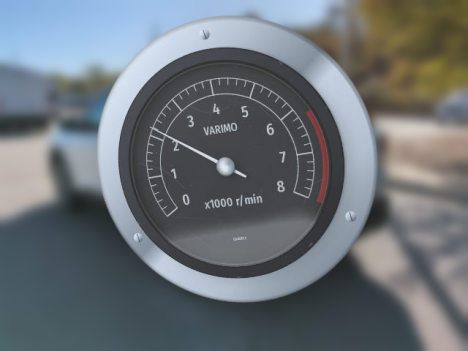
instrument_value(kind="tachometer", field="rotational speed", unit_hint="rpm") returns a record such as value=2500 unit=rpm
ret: value=2200 unit=rpm
